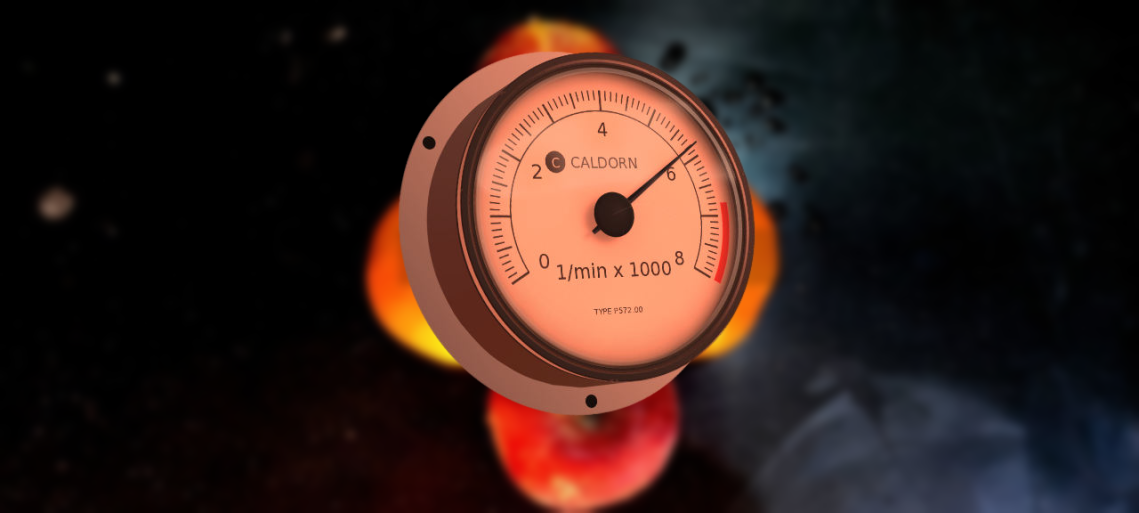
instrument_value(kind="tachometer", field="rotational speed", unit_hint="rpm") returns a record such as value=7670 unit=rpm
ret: value=5800 unit=rpm
